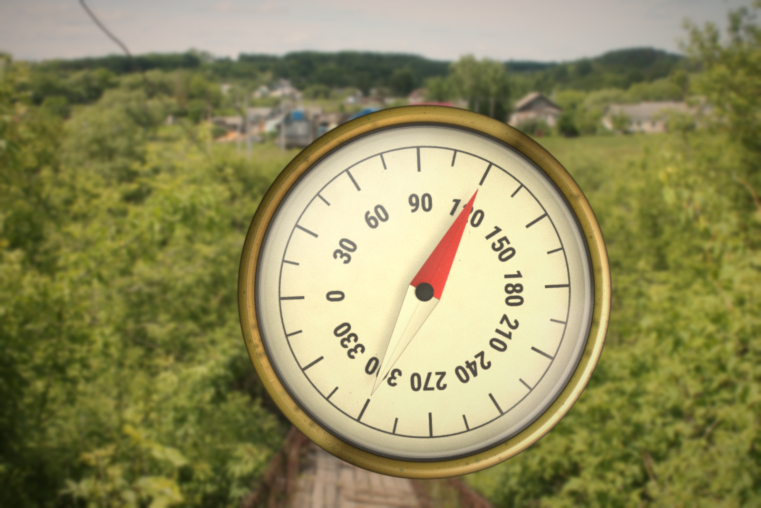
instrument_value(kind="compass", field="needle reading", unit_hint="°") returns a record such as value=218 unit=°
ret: value=120 unit=°
